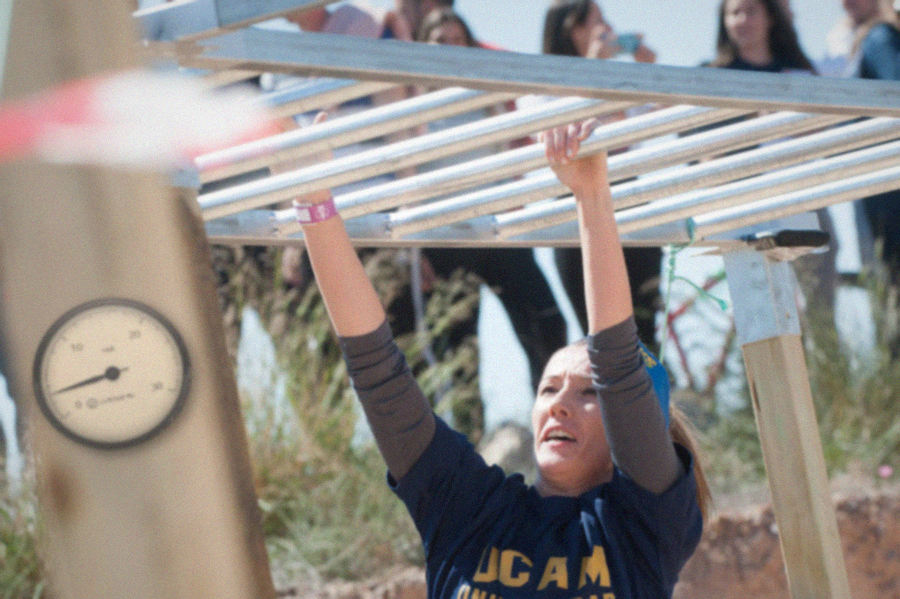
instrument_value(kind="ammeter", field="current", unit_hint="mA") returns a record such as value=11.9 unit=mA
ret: value=3 unit=mA
